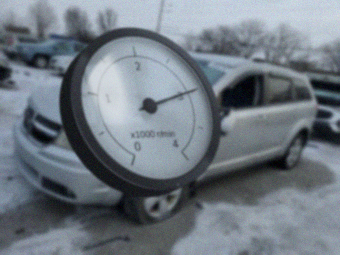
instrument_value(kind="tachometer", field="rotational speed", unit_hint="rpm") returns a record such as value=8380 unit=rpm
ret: value=3000 unit=rpm
